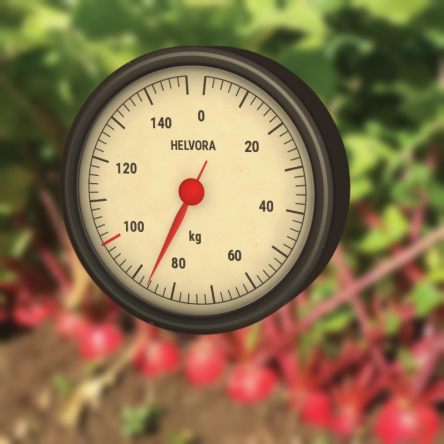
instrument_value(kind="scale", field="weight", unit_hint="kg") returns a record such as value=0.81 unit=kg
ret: value=86 unit=kg
